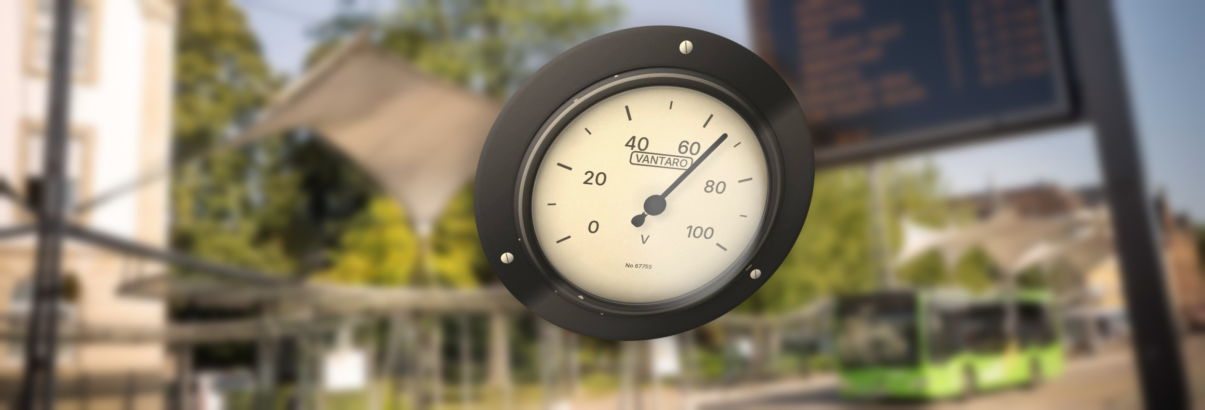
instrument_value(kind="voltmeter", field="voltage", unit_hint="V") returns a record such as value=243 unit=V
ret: value=65 unit=V
